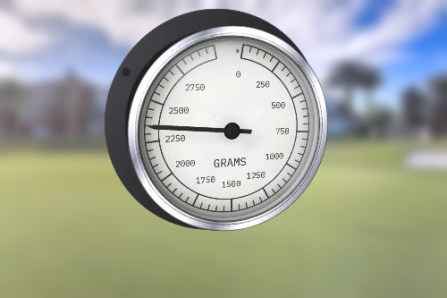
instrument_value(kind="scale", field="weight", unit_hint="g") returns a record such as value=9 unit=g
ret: value=2350 unit=g
